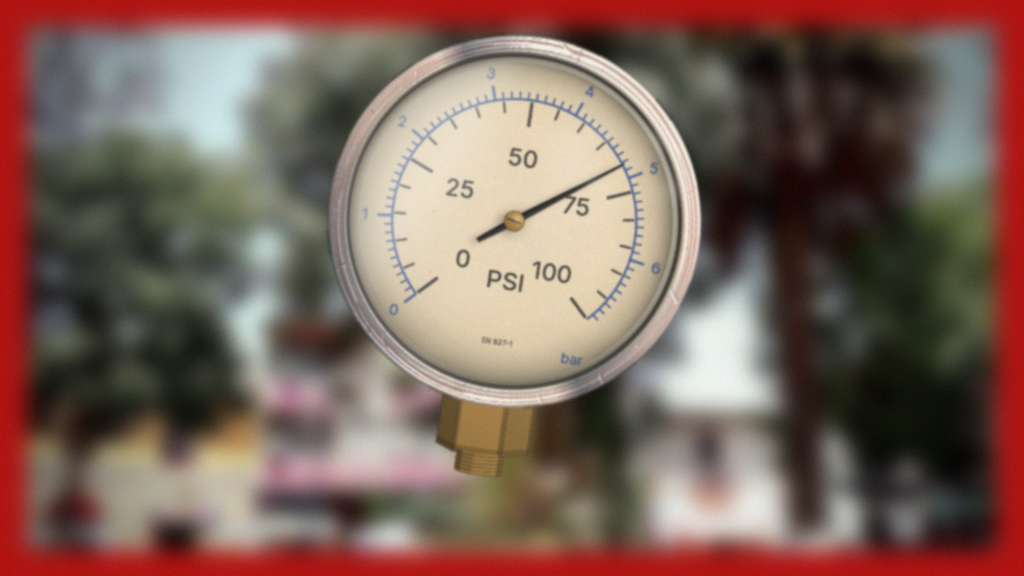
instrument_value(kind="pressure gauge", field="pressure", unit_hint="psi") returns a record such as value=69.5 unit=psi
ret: value=70 unit=psi
